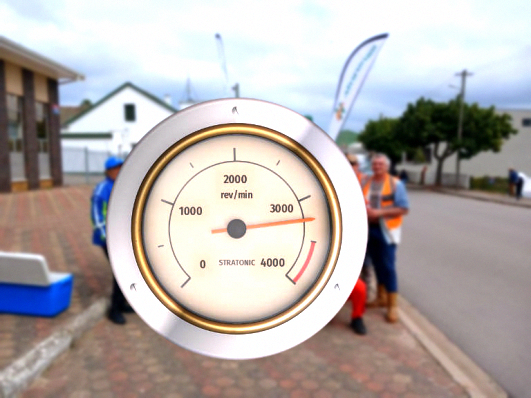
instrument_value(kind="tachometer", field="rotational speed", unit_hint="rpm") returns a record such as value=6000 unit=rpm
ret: value=3250 unit=rpm
